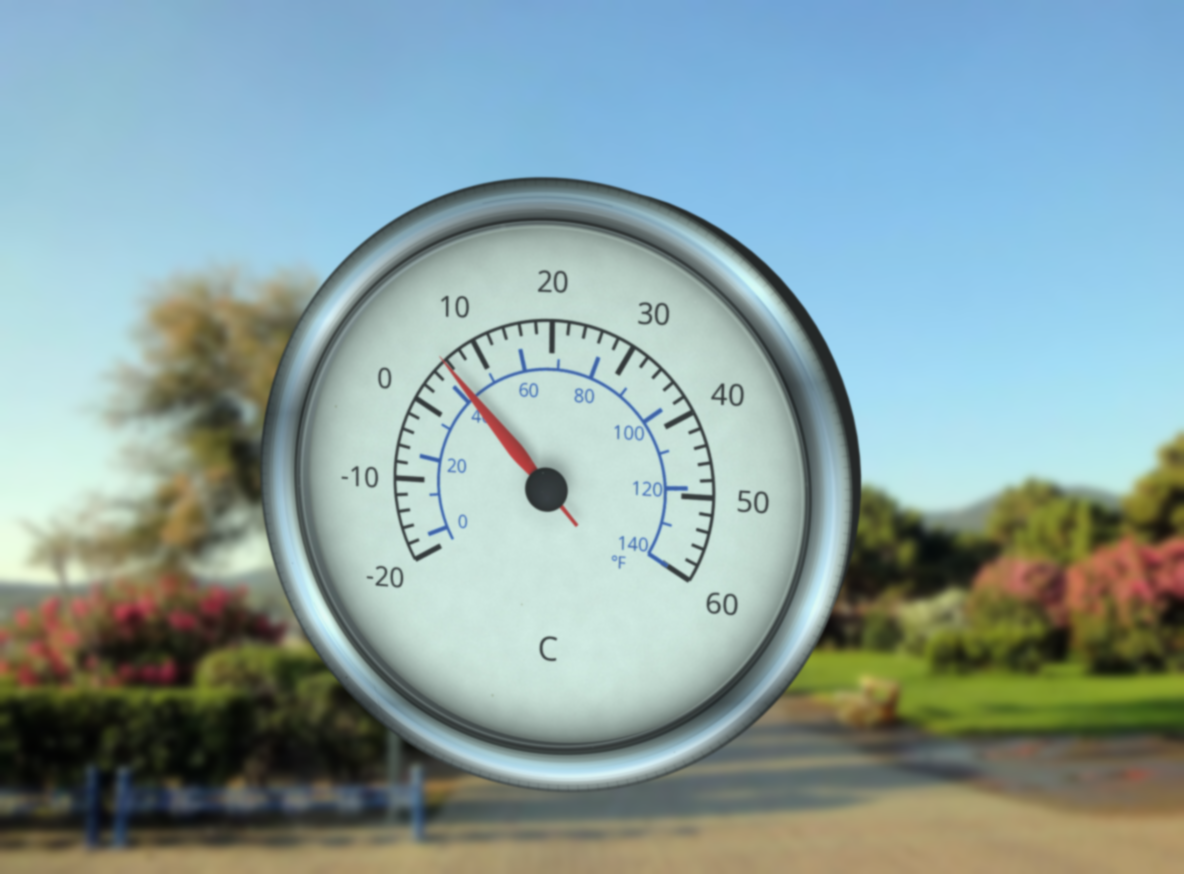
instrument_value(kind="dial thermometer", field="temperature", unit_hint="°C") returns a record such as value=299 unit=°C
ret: value=6 unit=°C
